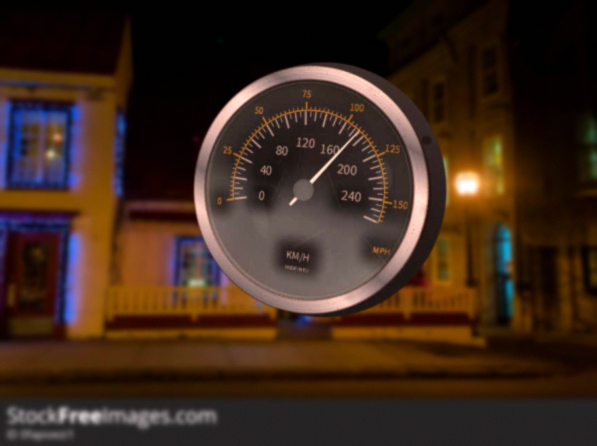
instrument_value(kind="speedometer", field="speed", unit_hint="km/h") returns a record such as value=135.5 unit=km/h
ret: value=175 unit=km/h
